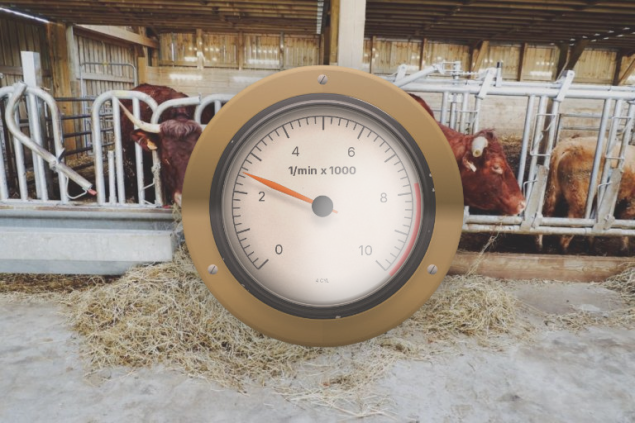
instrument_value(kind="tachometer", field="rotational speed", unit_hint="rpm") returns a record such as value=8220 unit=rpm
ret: value=2500 unit=rpm
